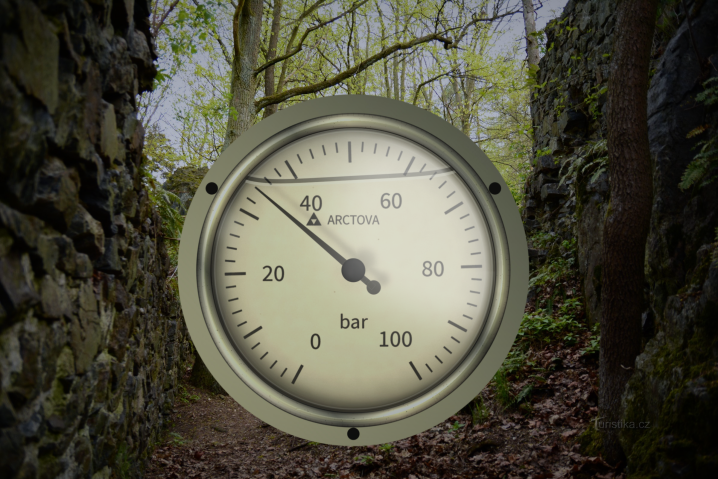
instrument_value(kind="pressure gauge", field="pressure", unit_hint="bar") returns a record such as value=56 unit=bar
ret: value=34 unit=bar
